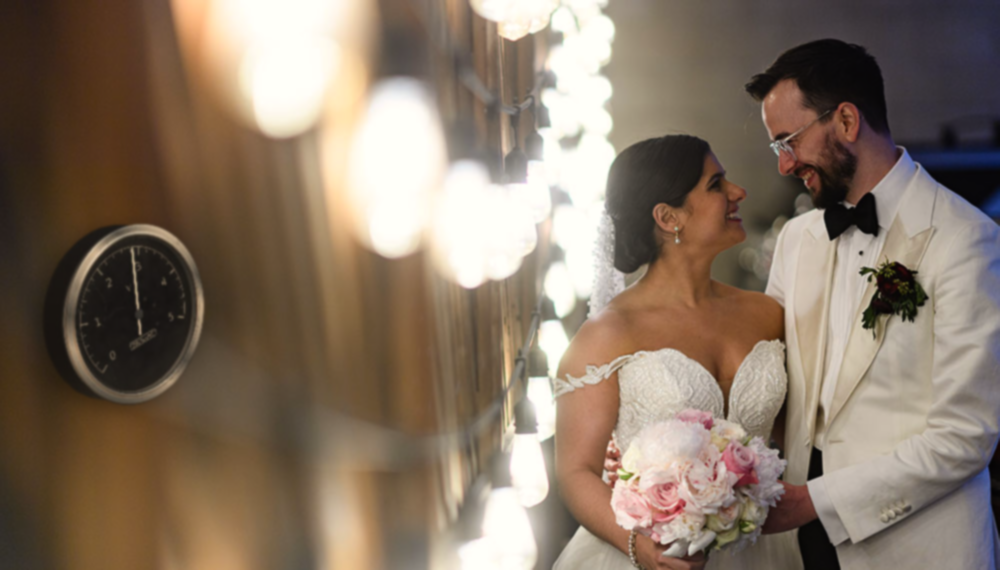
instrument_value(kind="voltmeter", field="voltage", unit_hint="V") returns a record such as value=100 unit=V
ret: value=2.8 unit=V
